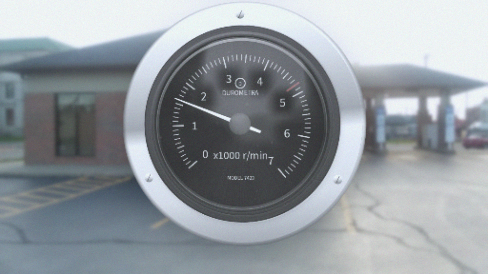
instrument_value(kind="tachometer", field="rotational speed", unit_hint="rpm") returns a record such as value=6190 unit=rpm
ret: value=1600 unit=rpm
